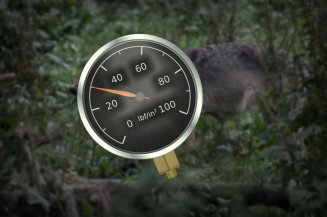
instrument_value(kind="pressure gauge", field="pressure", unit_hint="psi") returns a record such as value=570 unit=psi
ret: value=30 unit=psi
